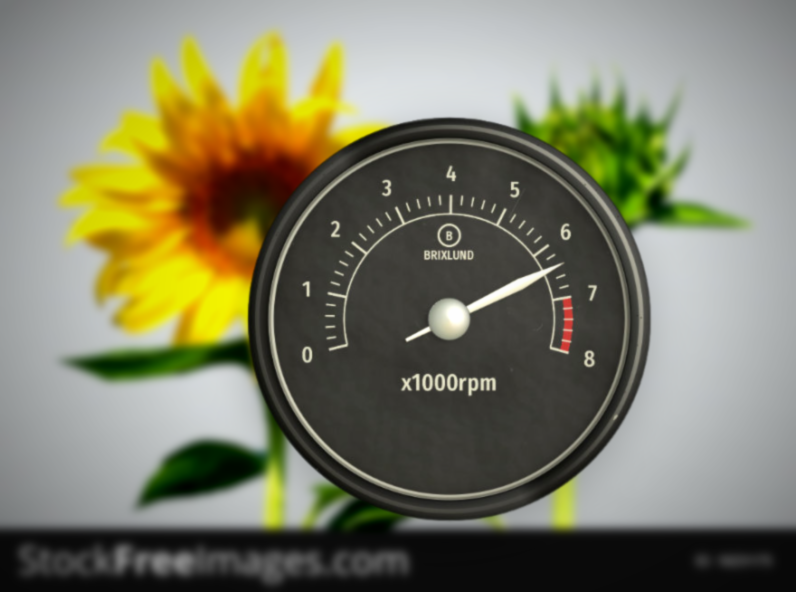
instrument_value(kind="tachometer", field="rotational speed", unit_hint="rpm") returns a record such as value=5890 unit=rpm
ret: value=6400 unit=rpm
